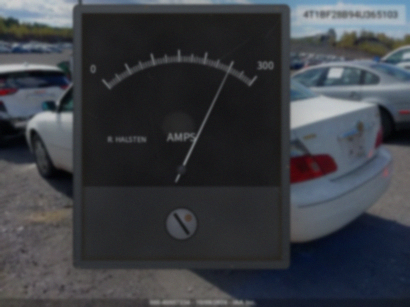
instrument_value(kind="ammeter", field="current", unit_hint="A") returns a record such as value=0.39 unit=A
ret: value=250 unit=A
